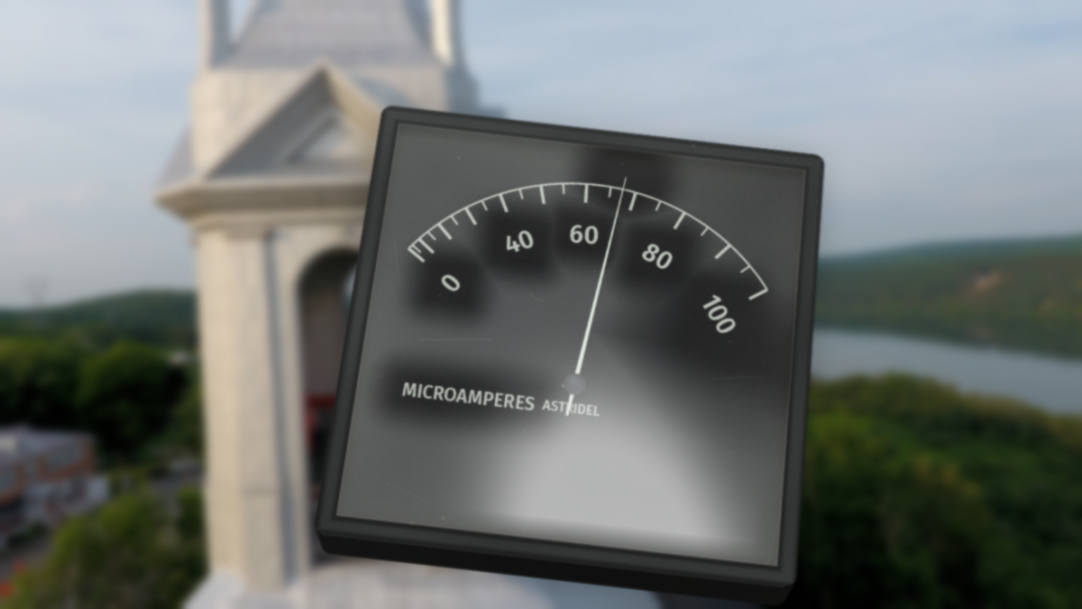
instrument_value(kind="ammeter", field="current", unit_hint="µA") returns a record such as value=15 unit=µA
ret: value=67.5 unit=µA
